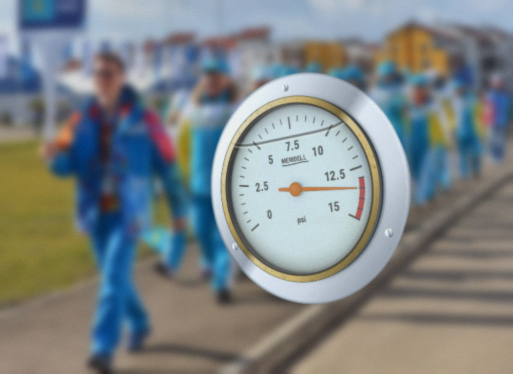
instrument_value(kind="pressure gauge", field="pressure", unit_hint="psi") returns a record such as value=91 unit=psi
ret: value=13.5 unit=psi
